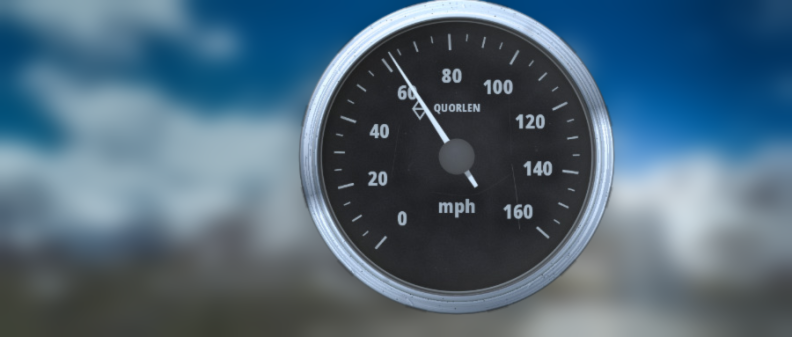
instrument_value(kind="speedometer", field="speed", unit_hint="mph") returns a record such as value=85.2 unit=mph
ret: value=62.5 unit=mph
